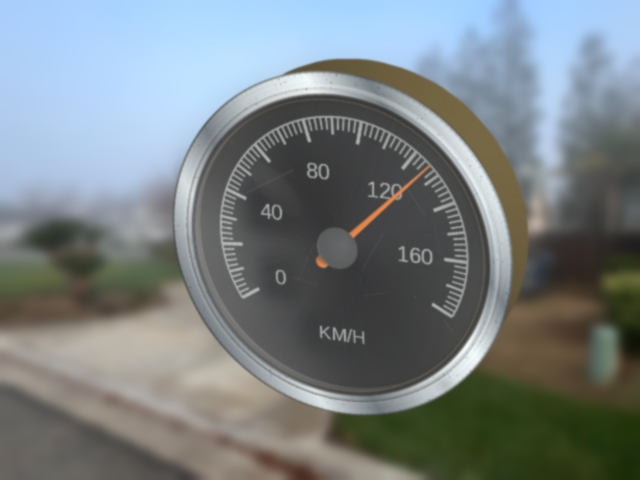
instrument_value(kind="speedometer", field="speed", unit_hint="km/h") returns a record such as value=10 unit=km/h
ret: value=126 unit=km/h
